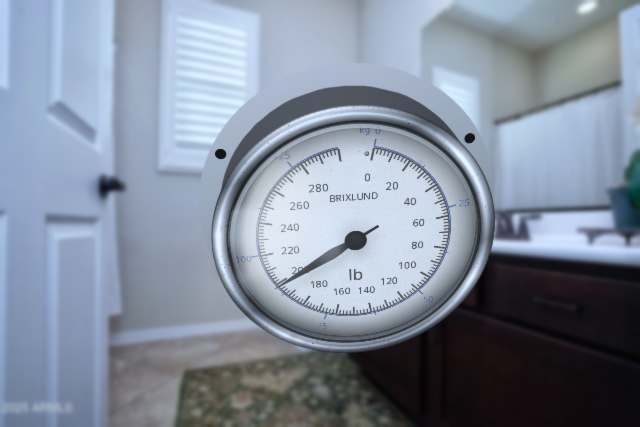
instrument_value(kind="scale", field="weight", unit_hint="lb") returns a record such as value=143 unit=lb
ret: value=200 unit=lb
